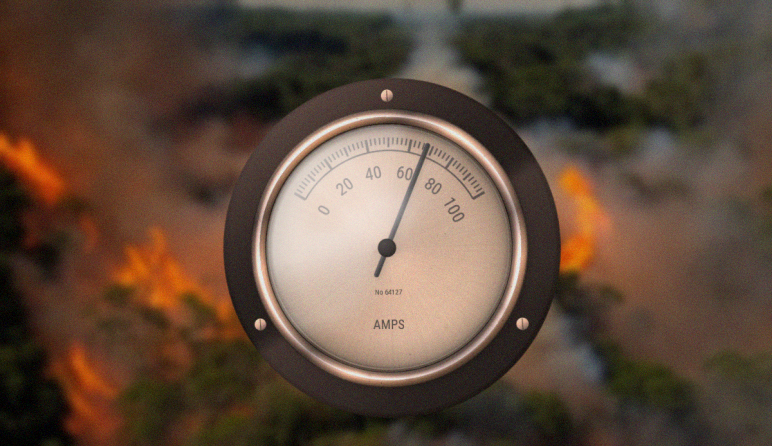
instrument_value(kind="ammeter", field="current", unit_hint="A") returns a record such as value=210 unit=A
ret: value=68 unit=A
